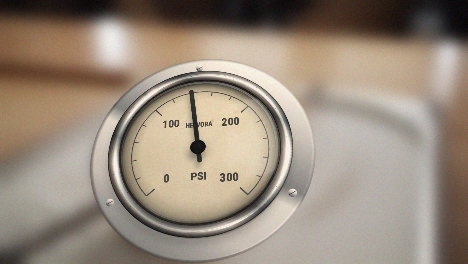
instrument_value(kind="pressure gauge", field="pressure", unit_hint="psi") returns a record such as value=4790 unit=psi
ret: value=140 unit=psi
